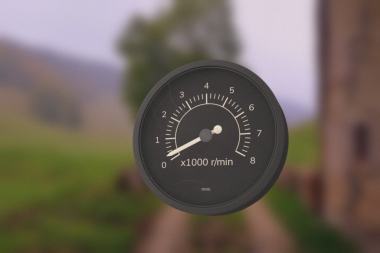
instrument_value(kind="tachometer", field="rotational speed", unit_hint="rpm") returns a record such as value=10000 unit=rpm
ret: value=200 unit=rpm
